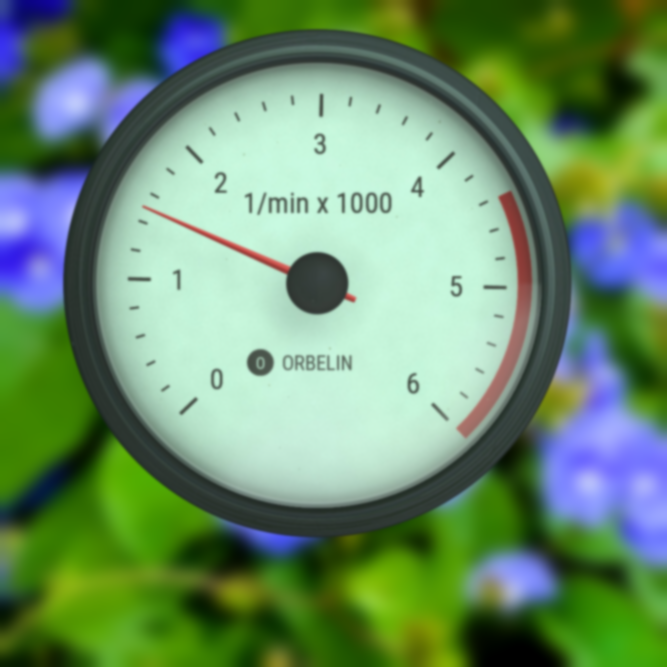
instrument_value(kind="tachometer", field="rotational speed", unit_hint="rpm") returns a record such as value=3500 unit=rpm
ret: value=1500 unit=rpm
